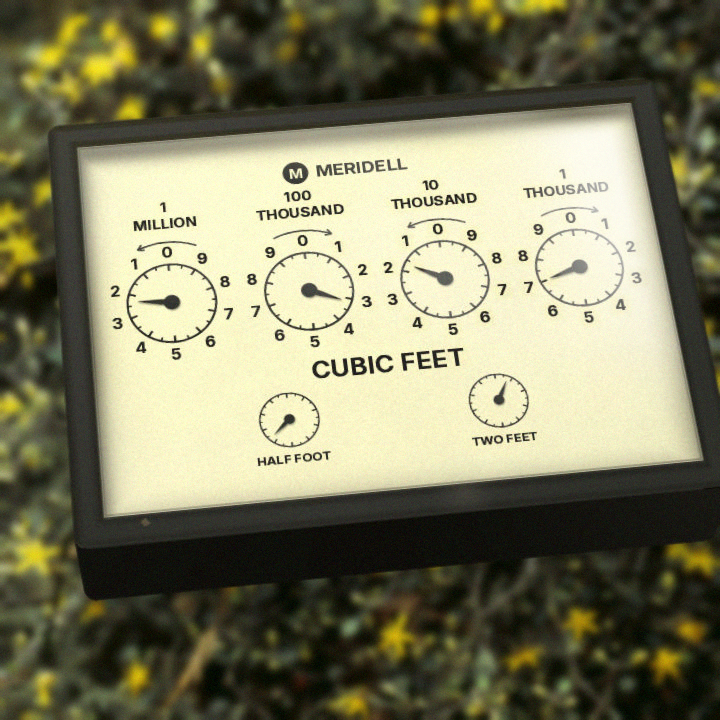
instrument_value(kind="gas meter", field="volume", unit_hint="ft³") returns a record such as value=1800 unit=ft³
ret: value=231700 unit=ft³
